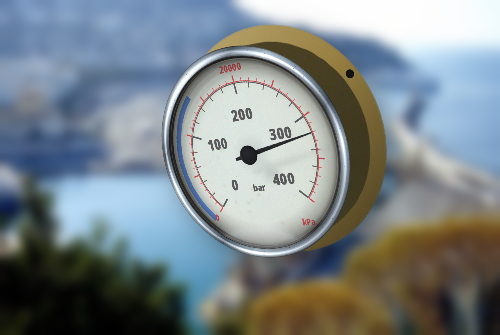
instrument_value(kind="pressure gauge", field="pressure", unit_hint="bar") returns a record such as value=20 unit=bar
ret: value=320 unit=bar
